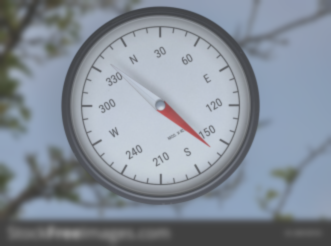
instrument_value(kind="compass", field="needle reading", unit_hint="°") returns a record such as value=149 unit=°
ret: value=160 unit=°
